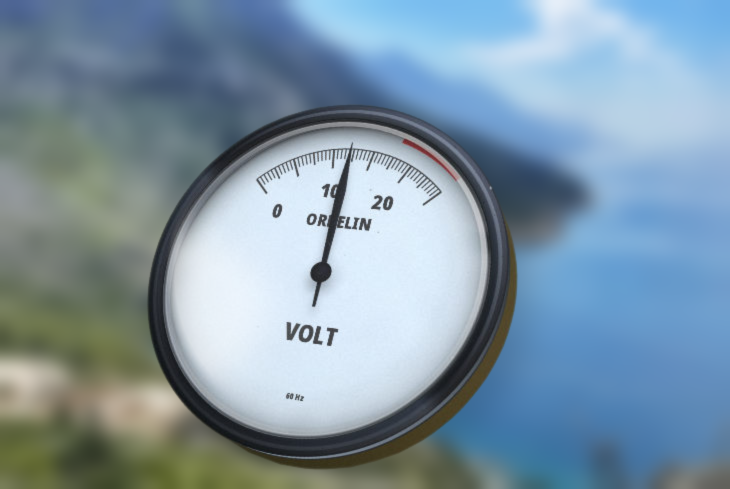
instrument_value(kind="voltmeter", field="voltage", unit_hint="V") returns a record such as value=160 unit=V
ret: value=12.5 unit=V
